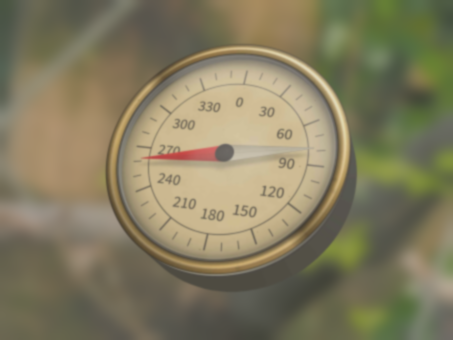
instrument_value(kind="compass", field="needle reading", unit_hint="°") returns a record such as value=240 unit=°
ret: value=260 unit=°
